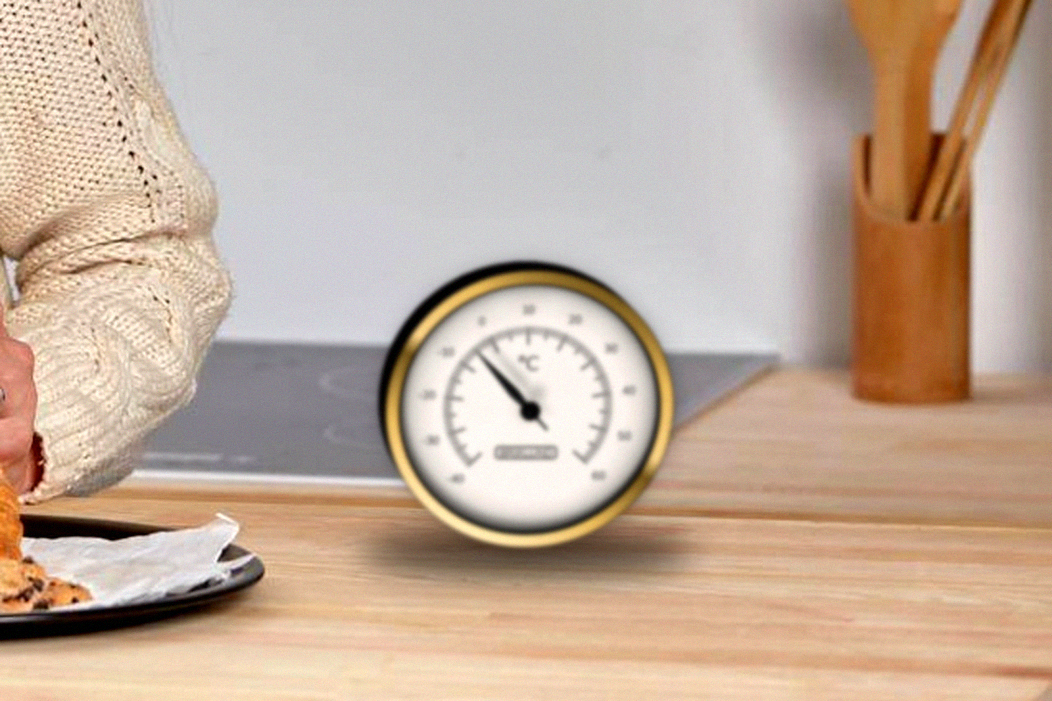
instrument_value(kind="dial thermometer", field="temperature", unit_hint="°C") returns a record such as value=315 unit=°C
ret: value=-5 unit=°C
